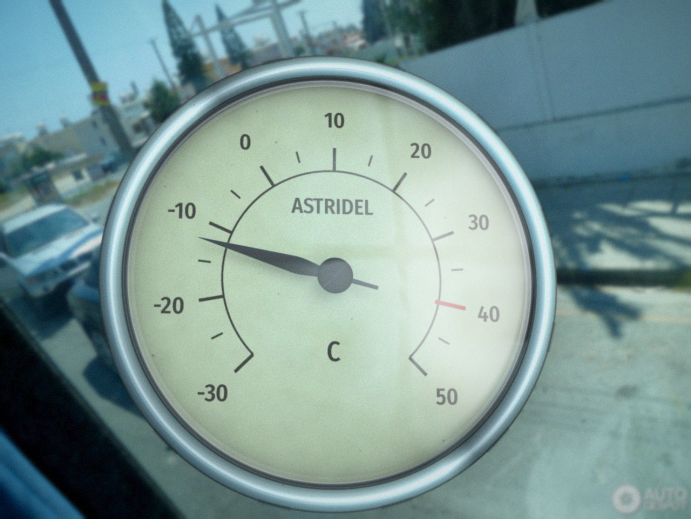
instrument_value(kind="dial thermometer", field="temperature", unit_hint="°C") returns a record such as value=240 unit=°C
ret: value=-12.5 unit=°C
